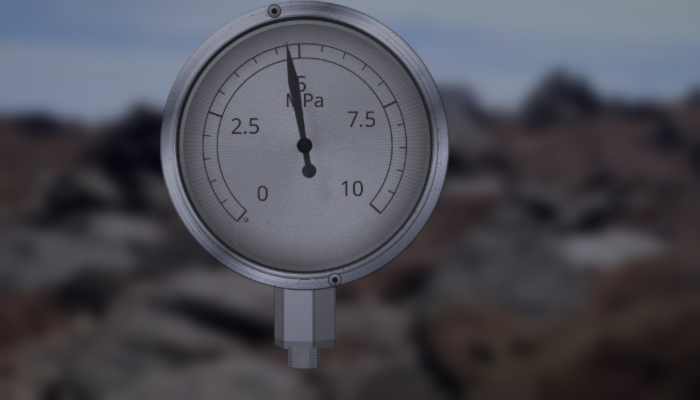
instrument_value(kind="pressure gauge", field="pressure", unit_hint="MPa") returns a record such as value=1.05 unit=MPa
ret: value=4.75 unit=MPa
